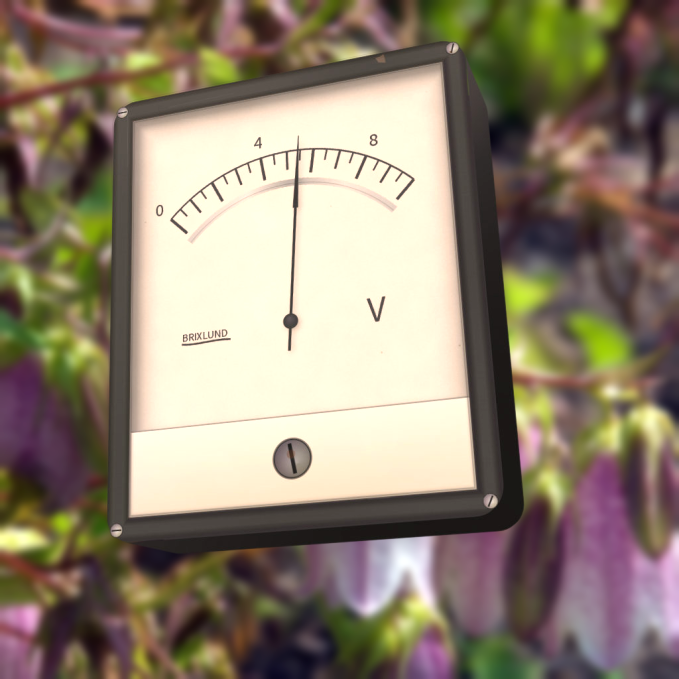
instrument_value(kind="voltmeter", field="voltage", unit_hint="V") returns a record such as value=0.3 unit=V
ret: value=5.5 unit=V
